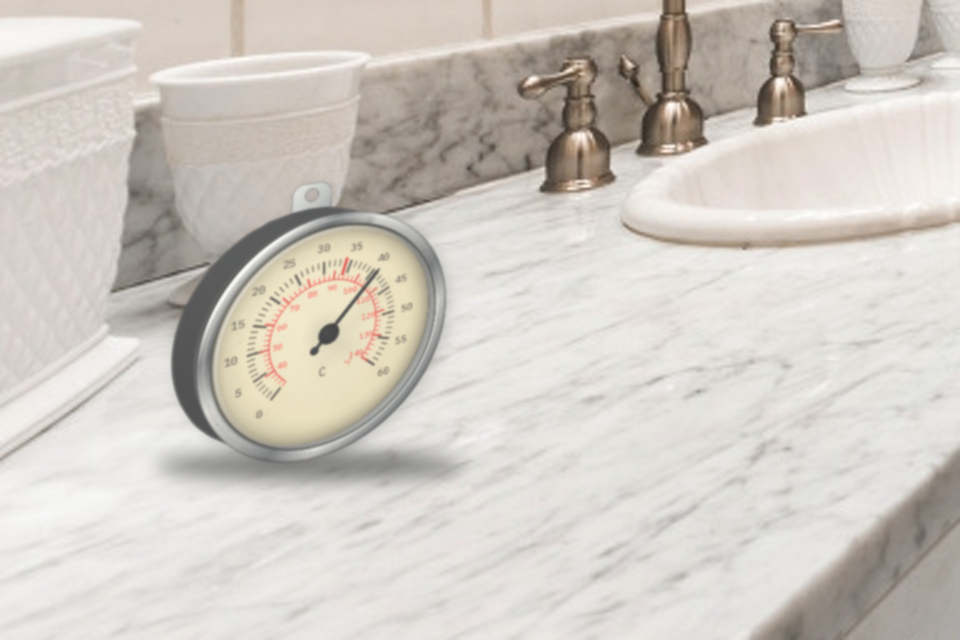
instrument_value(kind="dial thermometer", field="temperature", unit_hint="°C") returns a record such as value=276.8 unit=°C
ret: value=40 unit=°C
